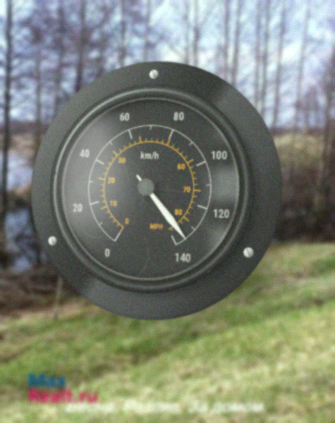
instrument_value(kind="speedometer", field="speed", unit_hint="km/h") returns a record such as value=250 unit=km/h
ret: value=135 unit=km/h
